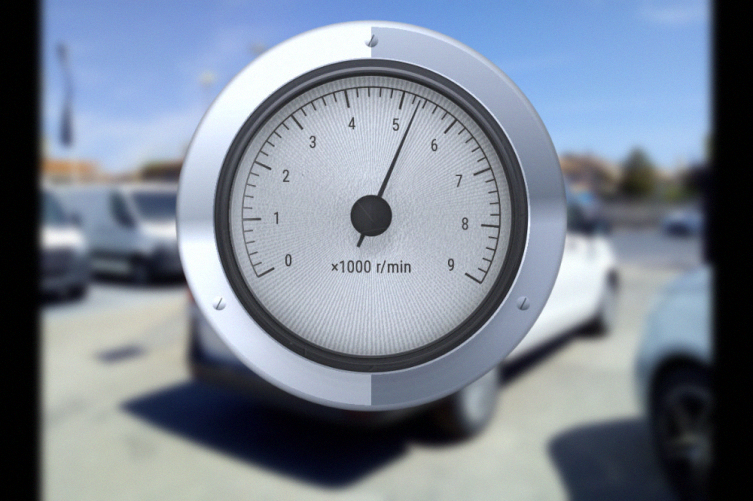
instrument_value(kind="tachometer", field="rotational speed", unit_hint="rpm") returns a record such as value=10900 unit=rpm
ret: value=5300 unit=rpm
